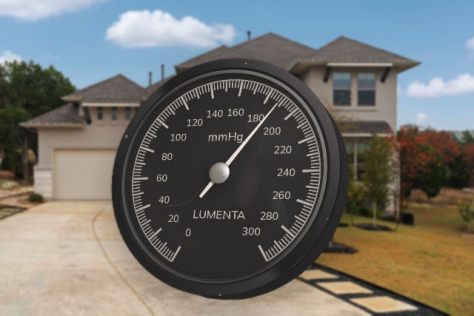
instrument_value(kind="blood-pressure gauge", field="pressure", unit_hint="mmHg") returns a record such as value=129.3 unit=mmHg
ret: value=190 unit=mmHg
